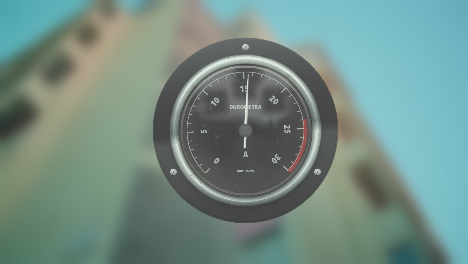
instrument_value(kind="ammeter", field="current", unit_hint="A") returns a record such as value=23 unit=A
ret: value=15.5 unit=A
